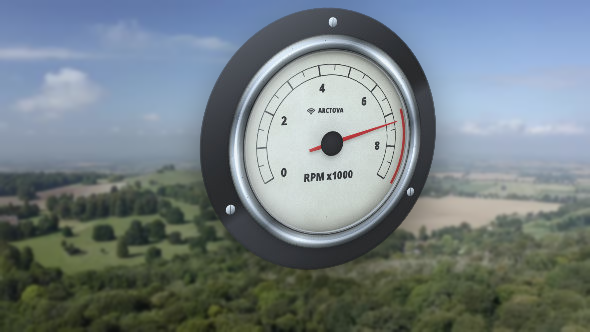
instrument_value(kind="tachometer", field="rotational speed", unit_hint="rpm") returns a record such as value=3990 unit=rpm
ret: value=7250 unit=rpm
